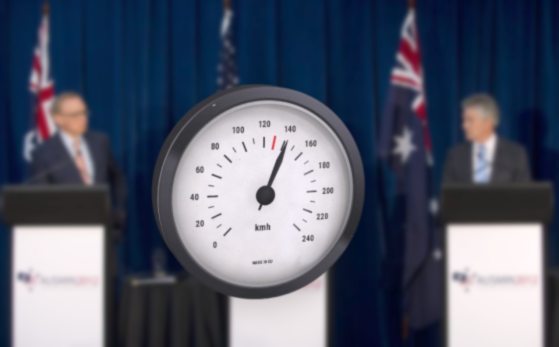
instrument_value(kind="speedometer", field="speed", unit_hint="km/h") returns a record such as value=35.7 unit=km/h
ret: value=140 unit=km/h
